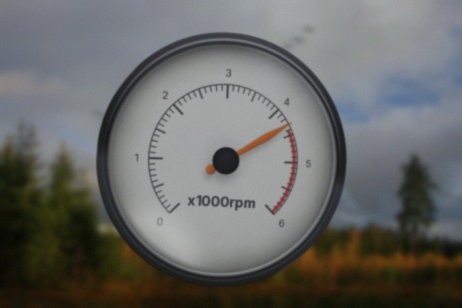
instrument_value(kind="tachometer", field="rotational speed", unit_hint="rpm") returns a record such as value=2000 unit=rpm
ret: value=4300 unit=rpm
